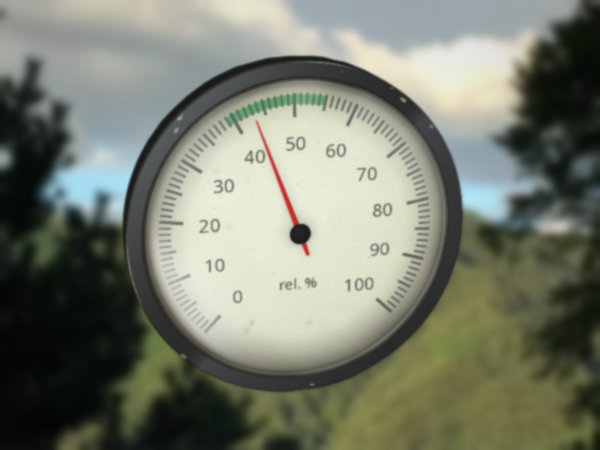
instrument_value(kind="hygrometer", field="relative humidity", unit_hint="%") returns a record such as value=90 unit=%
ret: value=43 unit=%
